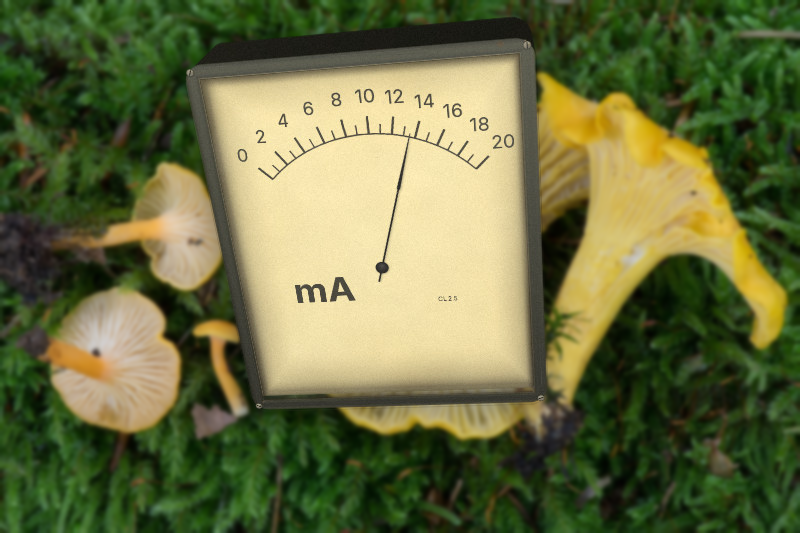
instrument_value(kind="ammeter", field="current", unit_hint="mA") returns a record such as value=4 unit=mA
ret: value=13.5 unit=mA
